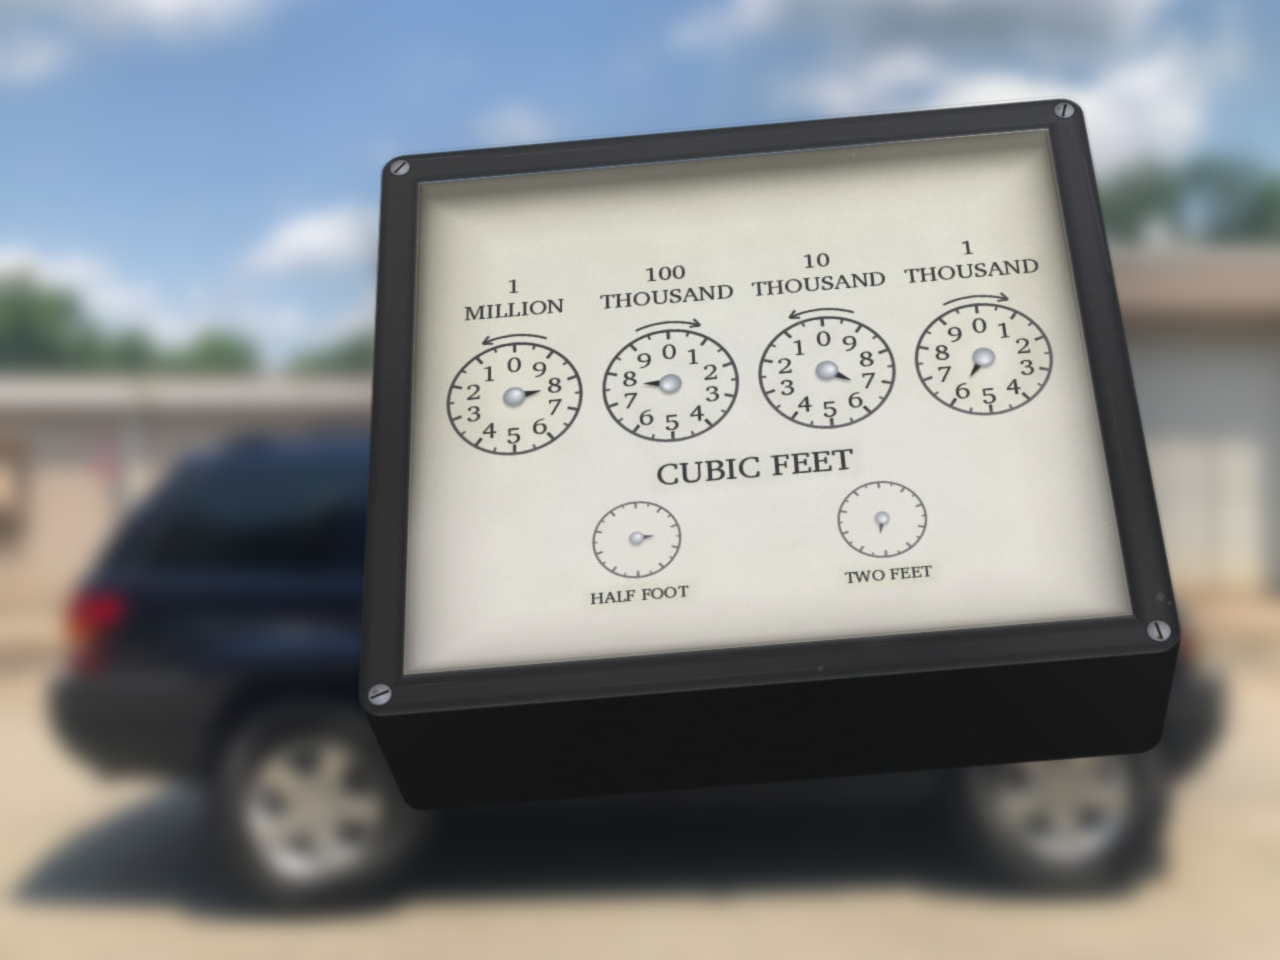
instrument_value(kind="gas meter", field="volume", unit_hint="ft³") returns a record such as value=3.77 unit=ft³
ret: value=776600 unit=ft³
